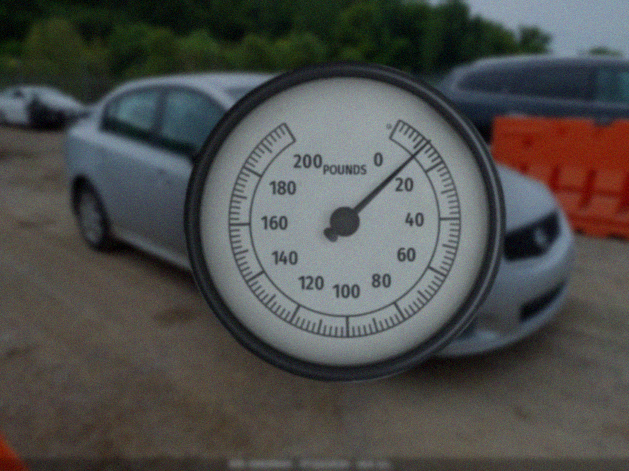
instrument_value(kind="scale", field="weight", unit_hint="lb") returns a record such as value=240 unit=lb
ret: value=12 unit=lb
